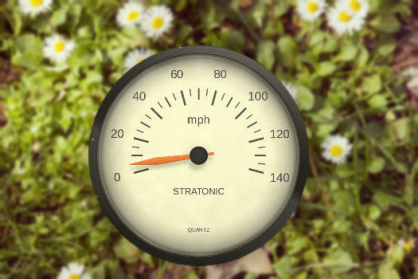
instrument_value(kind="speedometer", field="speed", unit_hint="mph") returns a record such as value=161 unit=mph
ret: value=5 unit=mph
